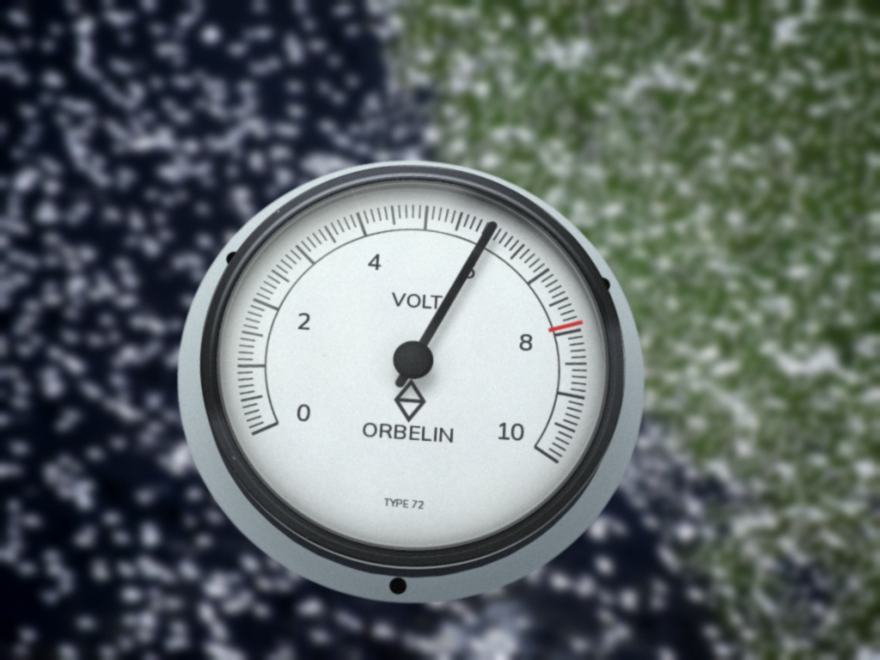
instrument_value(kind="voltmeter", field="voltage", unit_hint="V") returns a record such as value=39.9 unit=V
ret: value=6 unit=V
